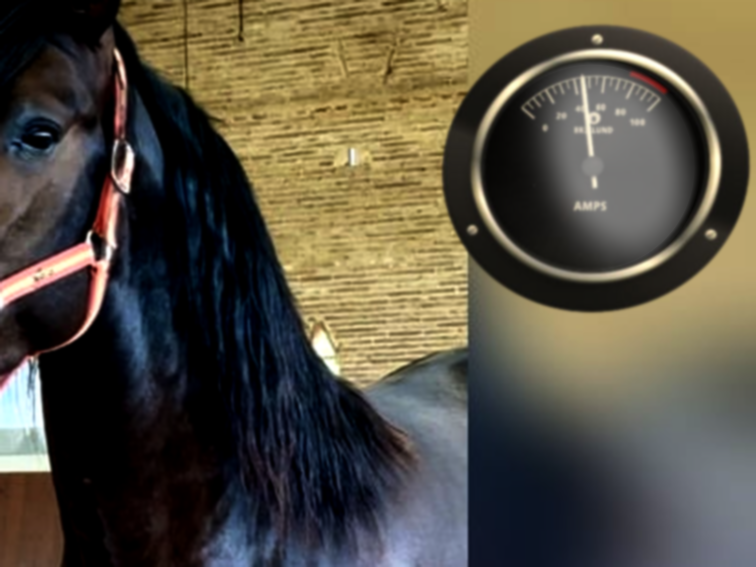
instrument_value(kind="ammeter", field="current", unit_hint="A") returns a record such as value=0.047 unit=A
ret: value=45 unit=A
